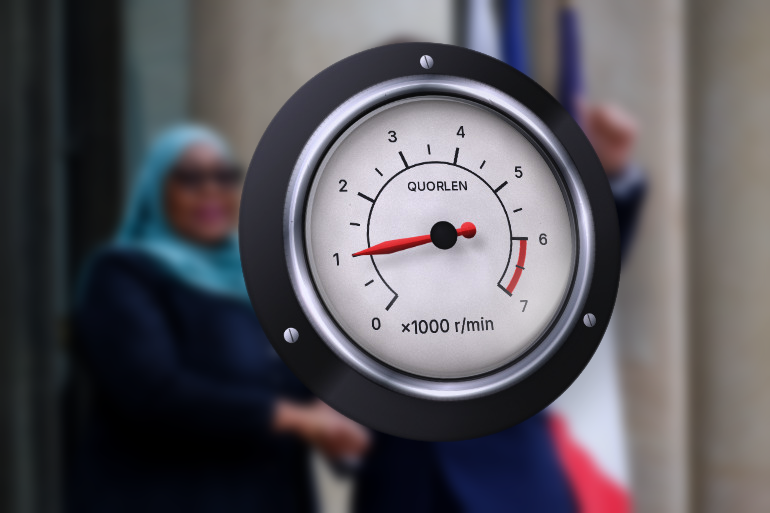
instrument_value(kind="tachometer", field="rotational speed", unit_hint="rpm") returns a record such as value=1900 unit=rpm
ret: value=1000 unit=rpm
